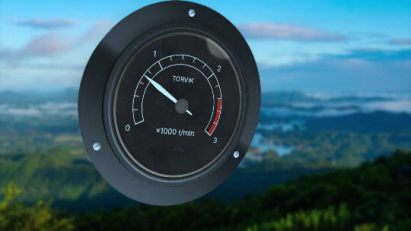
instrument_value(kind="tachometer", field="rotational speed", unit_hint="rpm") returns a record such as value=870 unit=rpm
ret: value=700 unit=rpm
